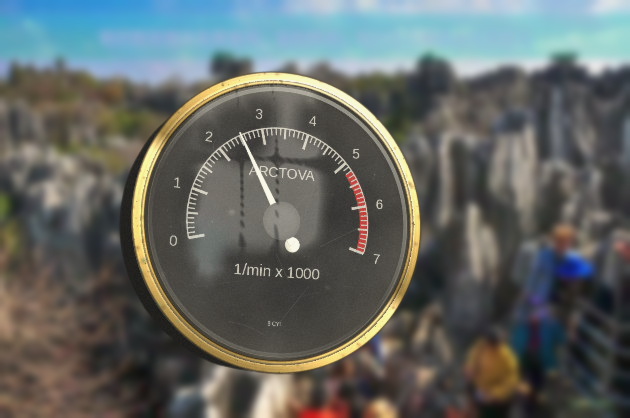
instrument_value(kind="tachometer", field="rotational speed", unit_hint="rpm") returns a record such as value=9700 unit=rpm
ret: value=2500 unit=rpm
